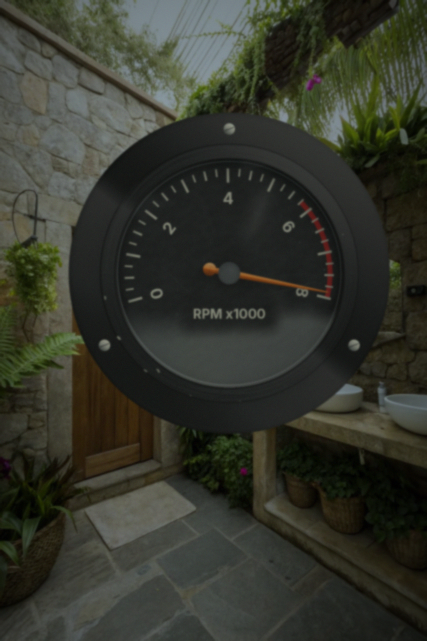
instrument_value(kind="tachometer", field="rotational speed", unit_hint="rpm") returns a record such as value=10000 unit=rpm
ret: value=7875 unit=rpm
